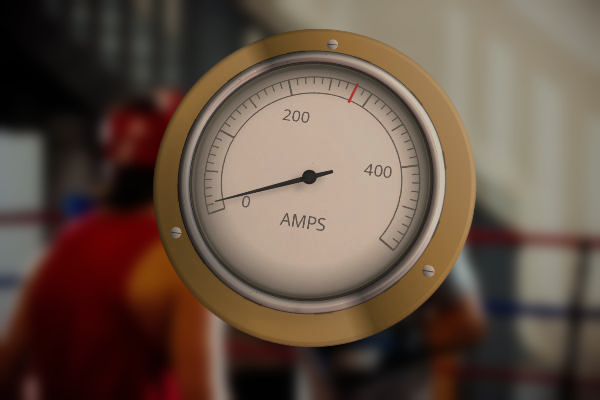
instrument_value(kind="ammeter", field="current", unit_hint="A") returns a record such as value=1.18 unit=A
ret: value=10 unit=A
